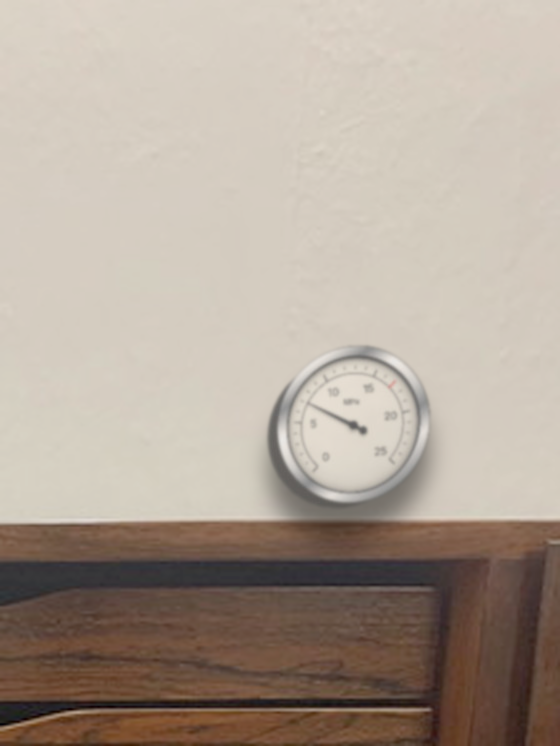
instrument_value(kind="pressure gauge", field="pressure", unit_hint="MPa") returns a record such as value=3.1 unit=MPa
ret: value=7 unit=MPa
